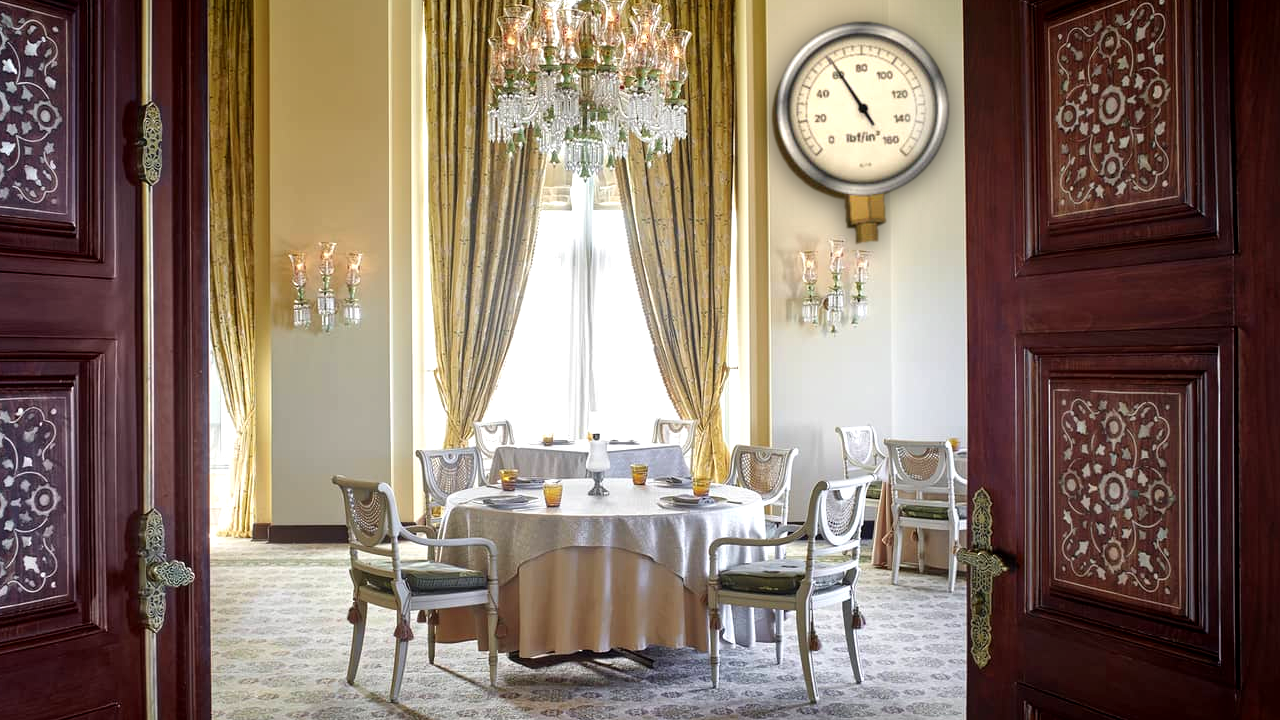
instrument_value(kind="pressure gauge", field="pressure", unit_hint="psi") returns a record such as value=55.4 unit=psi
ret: value=60 unit=psi
